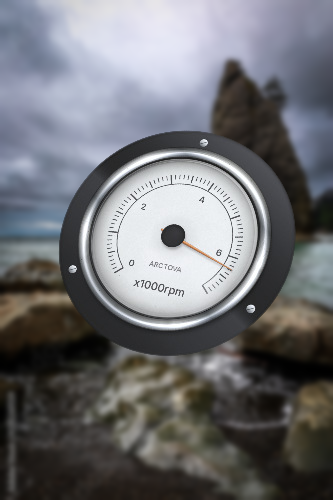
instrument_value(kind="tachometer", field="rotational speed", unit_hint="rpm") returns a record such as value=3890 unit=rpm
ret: value=6300 unit=rpm
